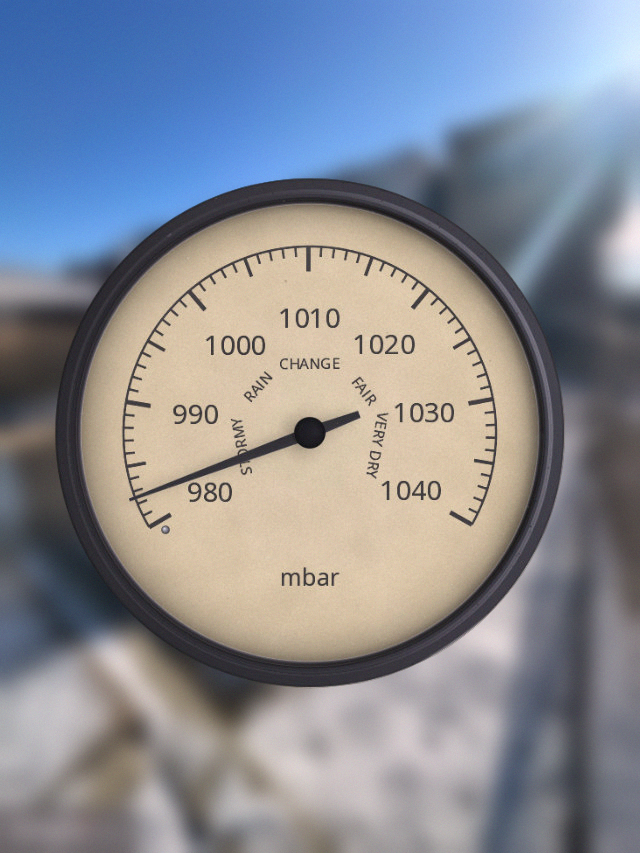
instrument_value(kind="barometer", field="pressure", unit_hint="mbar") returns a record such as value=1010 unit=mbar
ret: value=982.5 unit=mbar
